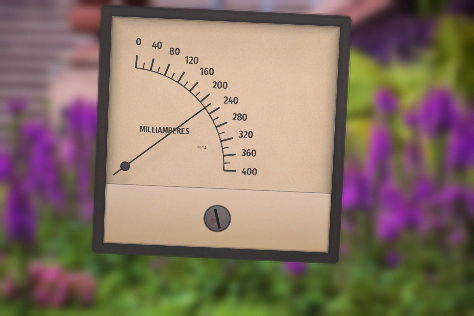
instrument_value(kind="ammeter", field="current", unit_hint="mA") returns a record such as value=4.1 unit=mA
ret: value=220 unit=mA
